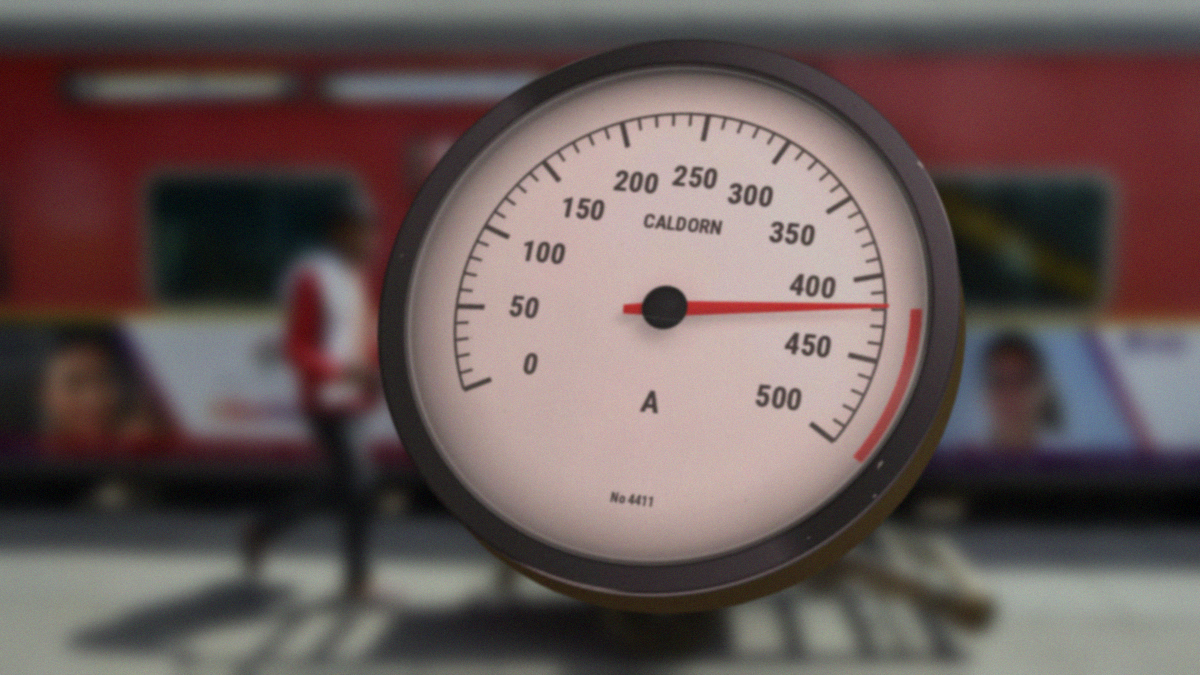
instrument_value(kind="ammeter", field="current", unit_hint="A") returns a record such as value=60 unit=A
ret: value=420 unit=A
